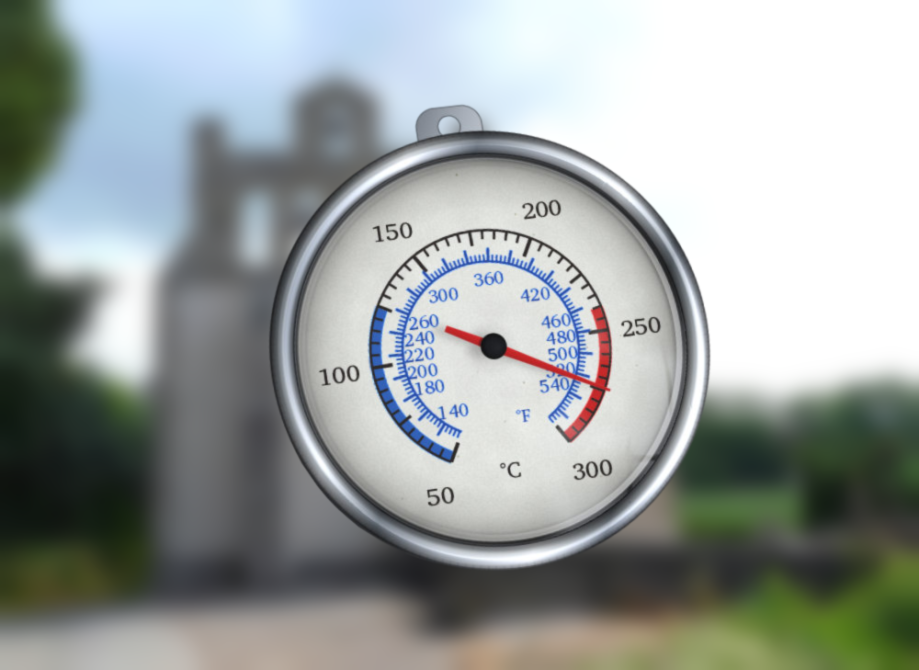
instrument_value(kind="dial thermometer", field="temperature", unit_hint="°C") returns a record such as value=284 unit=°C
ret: value=275 unit=°C
